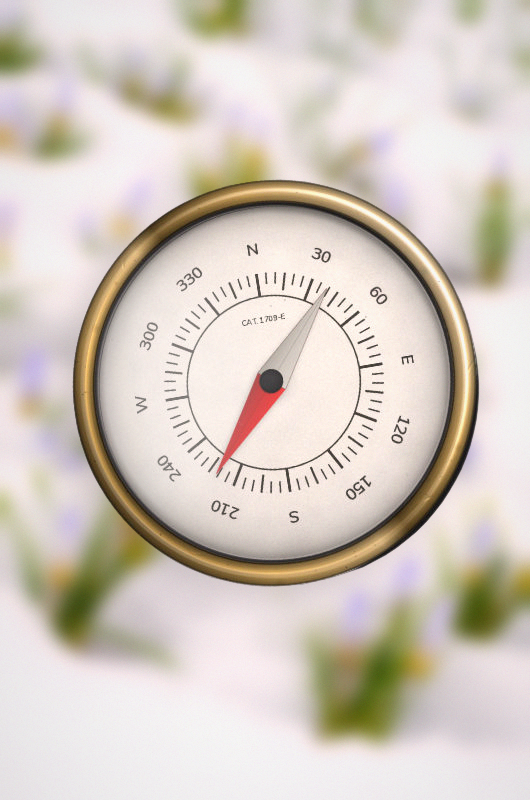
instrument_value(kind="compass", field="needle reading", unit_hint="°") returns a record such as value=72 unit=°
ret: value=220 unit=°
